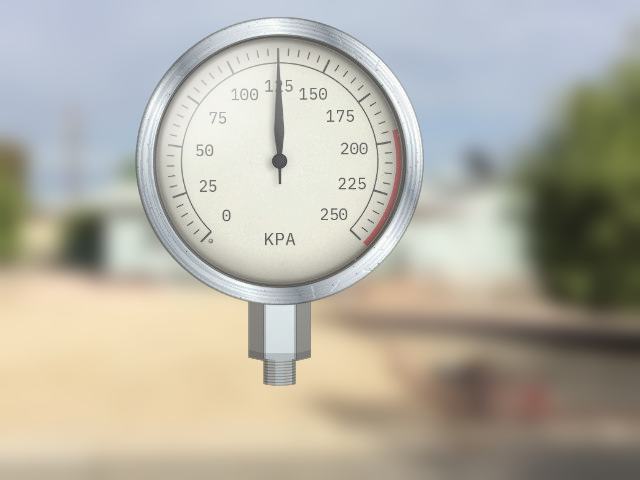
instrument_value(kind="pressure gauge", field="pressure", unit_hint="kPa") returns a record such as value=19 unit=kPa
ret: value=125 unit=kPa
